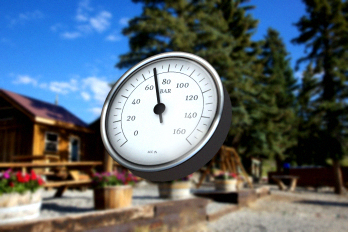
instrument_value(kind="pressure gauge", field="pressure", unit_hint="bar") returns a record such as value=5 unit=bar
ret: value=70 unit=bar
